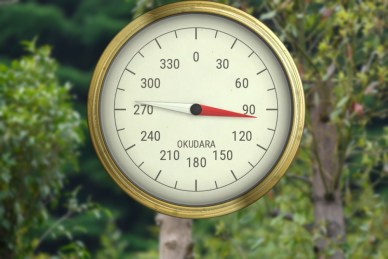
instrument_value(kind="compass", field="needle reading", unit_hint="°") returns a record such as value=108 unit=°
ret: value=97.5 unit=°
